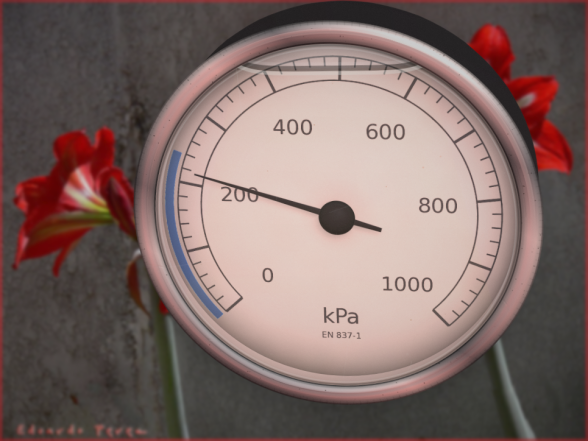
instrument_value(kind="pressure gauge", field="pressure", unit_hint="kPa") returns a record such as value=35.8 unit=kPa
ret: value=220 unit=kPa
